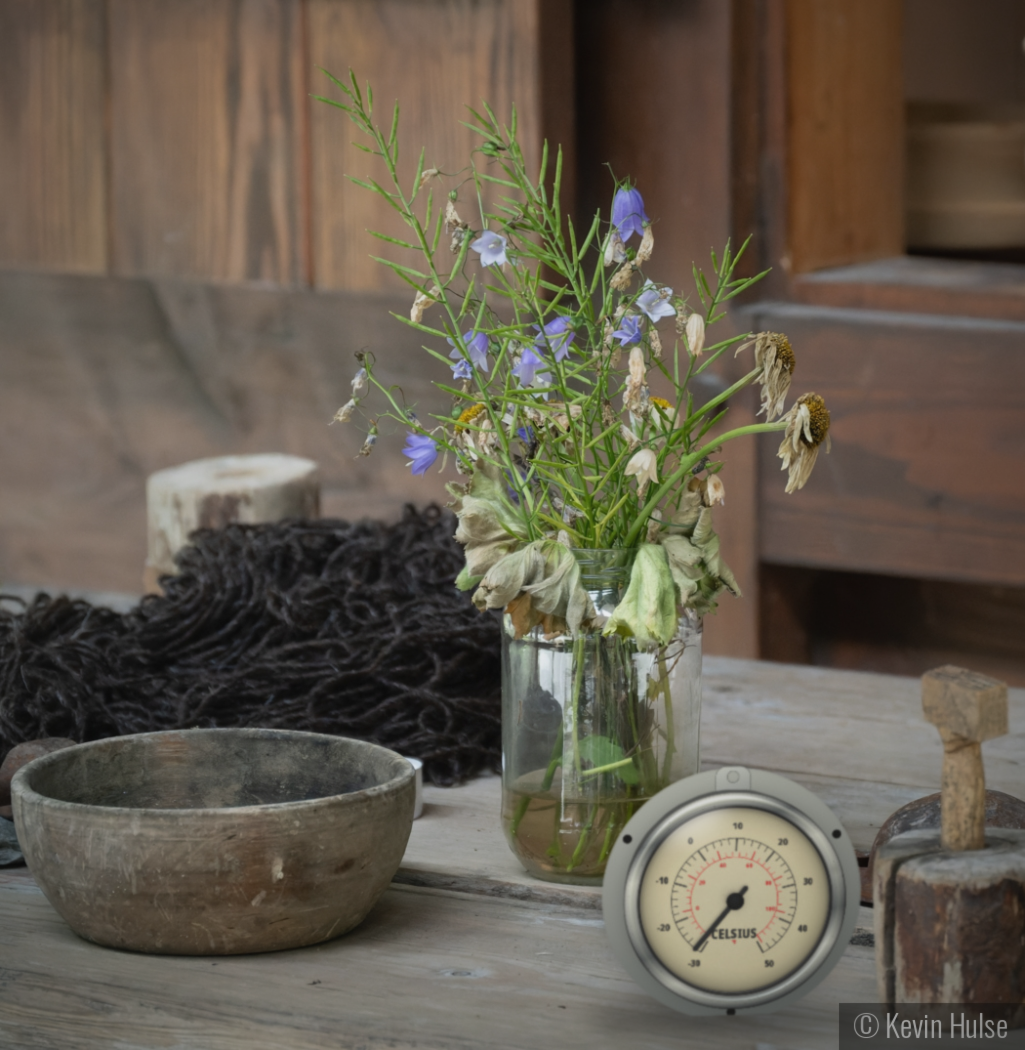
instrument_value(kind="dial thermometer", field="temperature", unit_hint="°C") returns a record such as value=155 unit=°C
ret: value=-28 unit=°C
